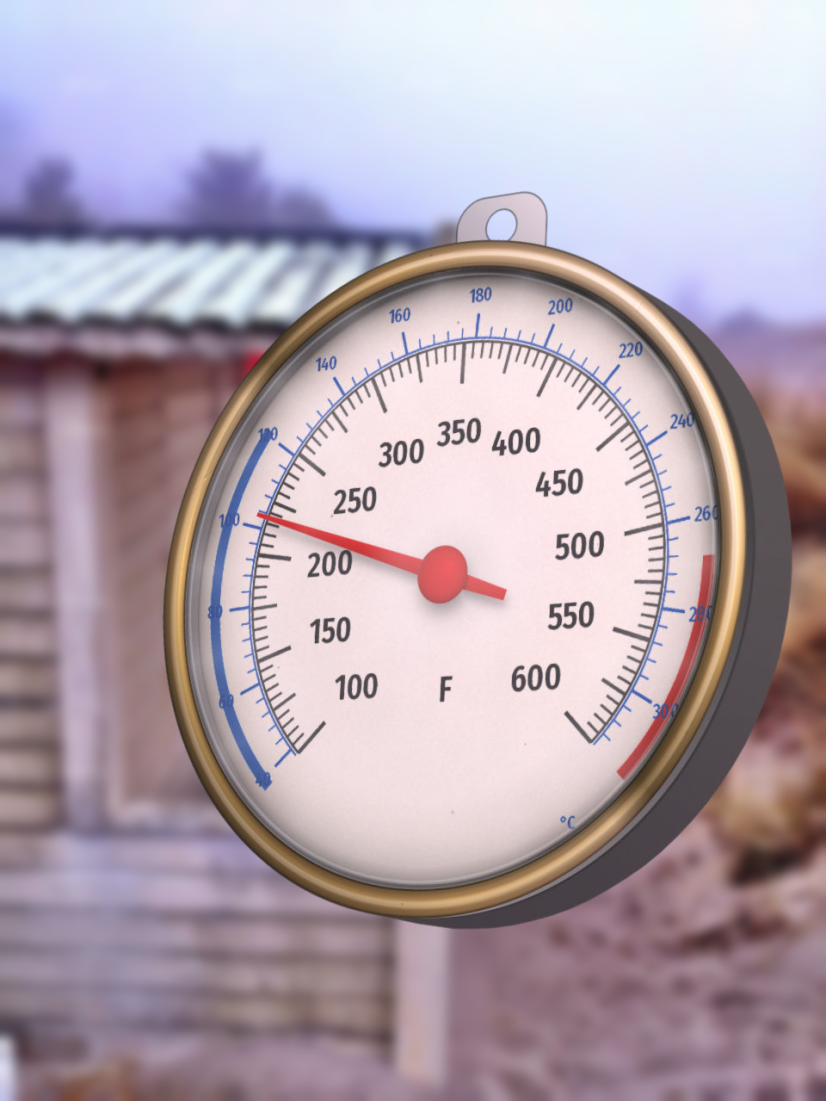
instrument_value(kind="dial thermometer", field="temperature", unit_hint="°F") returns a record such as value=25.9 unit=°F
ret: value=217.5 unit=°F
